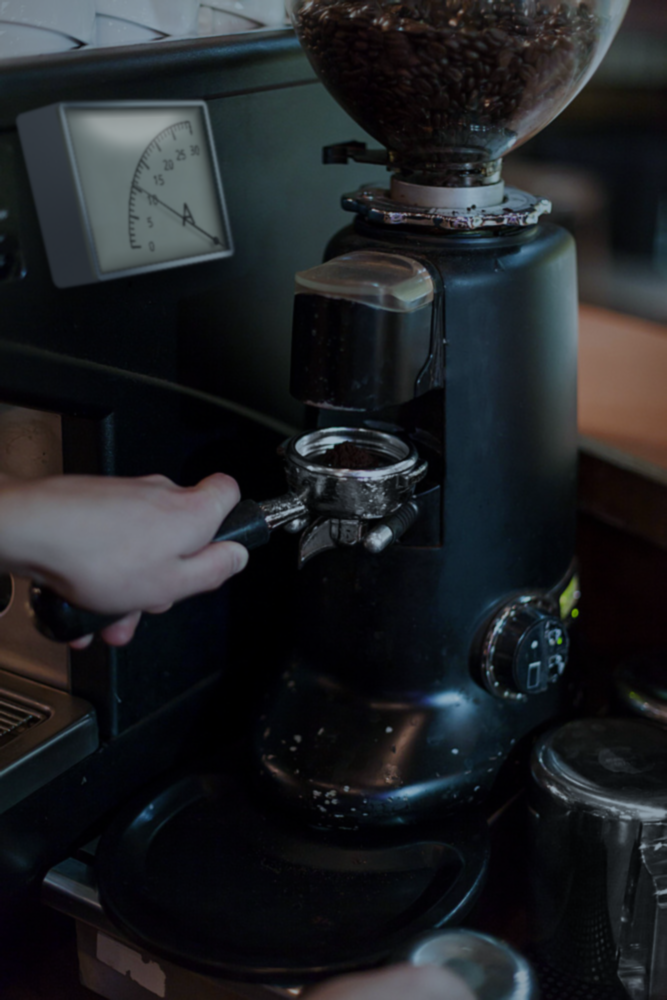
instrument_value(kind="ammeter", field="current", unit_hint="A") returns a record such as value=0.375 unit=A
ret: value=10 unit=A
